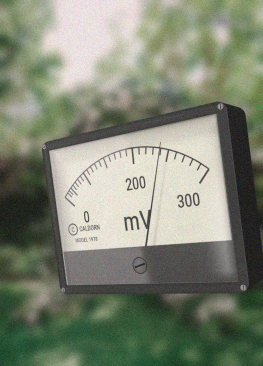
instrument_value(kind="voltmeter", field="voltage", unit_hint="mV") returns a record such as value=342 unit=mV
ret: value=240 unit=mV
